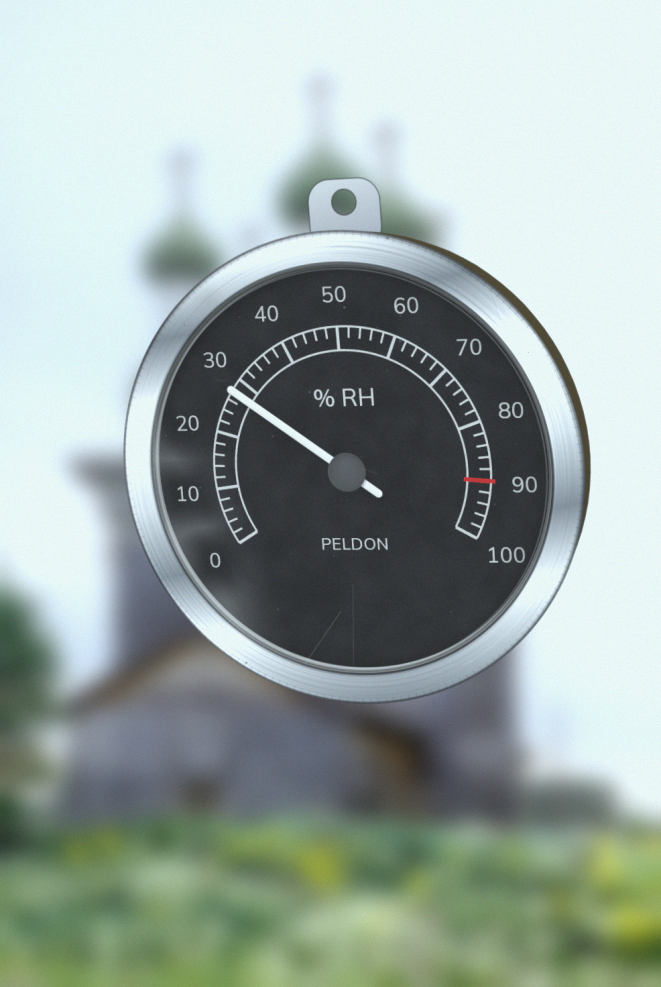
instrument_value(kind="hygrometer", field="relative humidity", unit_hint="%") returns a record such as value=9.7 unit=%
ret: value=28 unit=%
